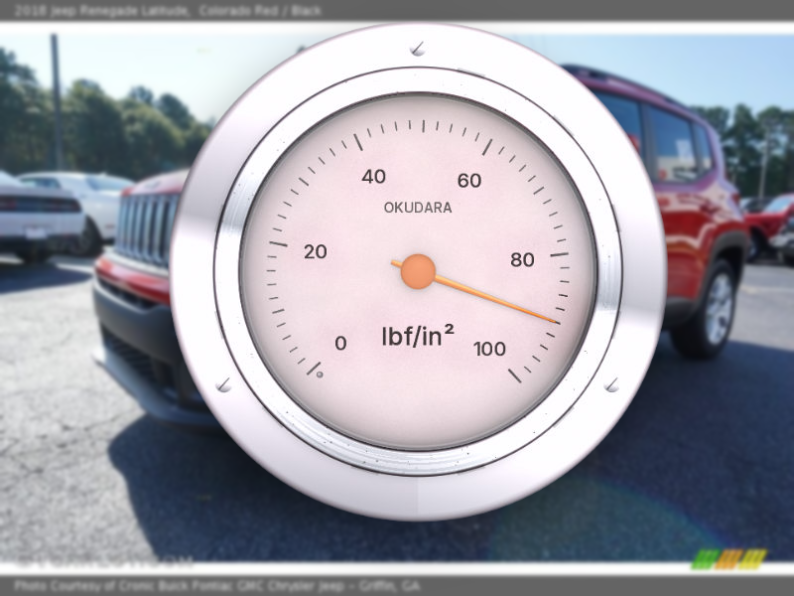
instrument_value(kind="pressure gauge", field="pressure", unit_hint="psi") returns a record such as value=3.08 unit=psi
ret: value=90 unit=psi
